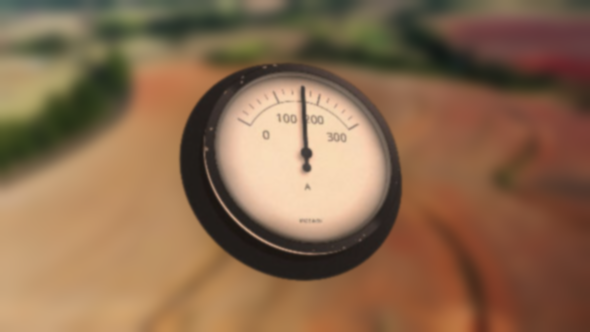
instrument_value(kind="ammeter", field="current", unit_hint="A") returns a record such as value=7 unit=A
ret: value=160 unit=A
